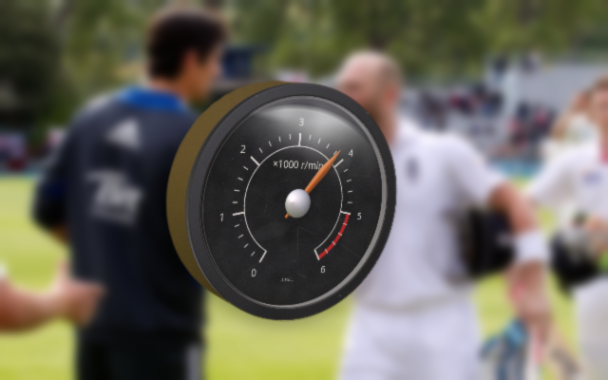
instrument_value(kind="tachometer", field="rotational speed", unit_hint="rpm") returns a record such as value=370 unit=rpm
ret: value=3800 unit=rpm
